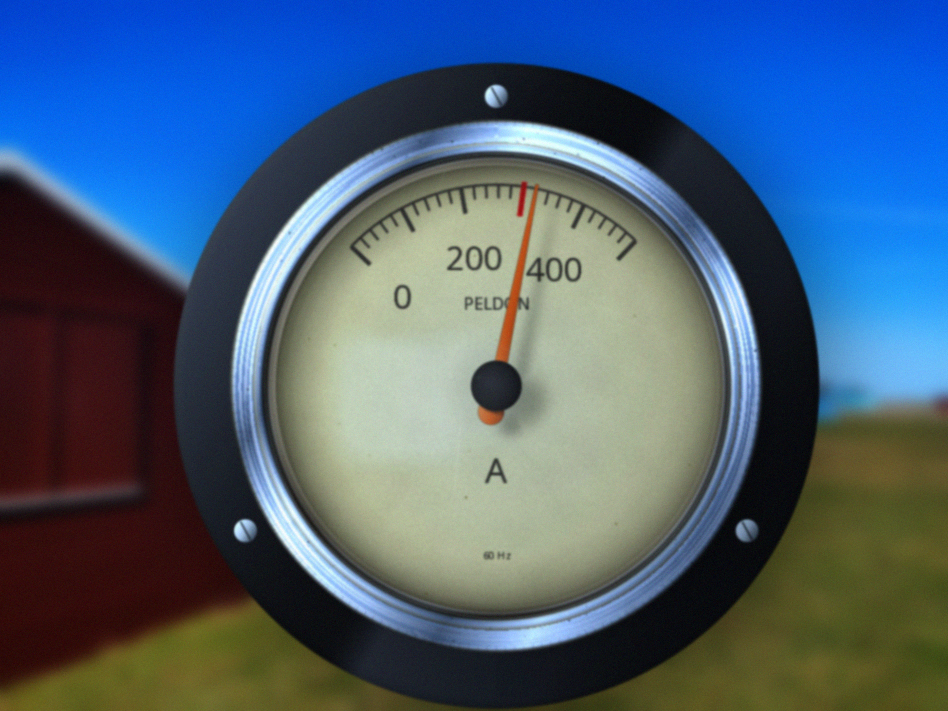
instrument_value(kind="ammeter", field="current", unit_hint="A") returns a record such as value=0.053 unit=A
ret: value=320 unit=A
